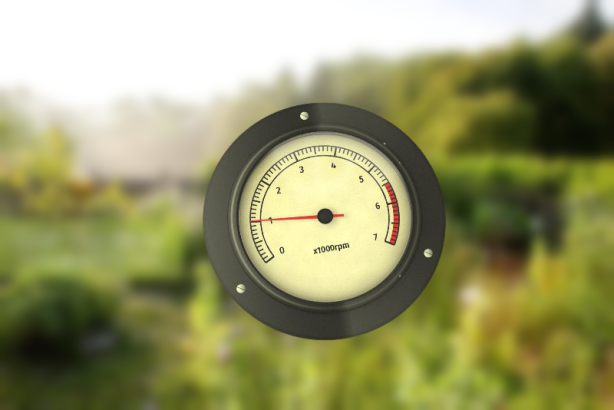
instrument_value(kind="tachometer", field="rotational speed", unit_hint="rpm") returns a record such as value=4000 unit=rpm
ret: value=1000 unit=rpm
